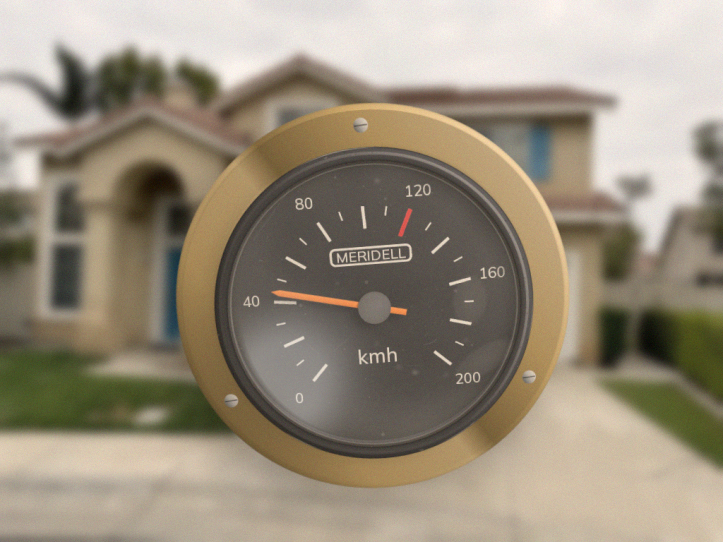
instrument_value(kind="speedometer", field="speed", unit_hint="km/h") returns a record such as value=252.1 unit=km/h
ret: value=45 unit=km/h
